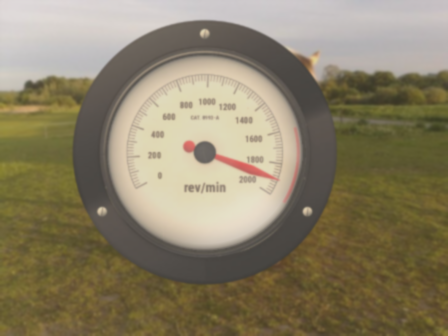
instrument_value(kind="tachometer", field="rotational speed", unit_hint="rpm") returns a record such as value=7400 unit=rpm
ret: value=1900 unit=rpm
